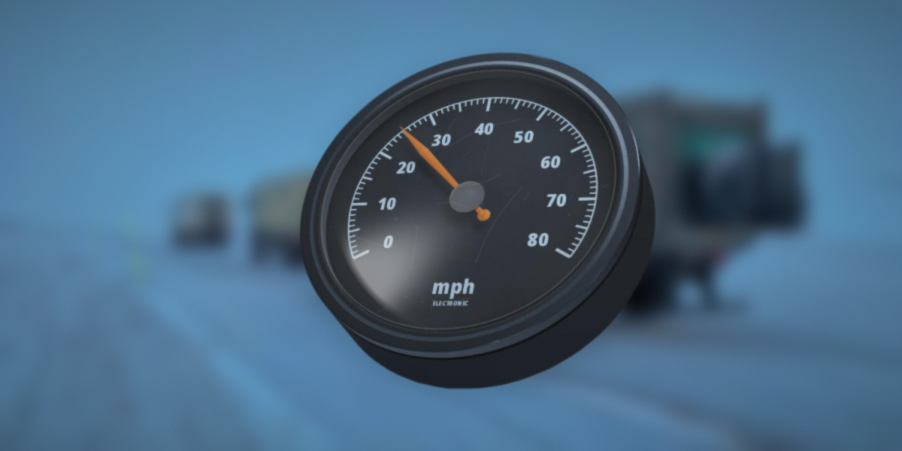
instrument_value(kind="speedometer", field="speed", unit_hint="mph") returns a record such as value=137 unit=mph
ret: value=25 unit=mph
